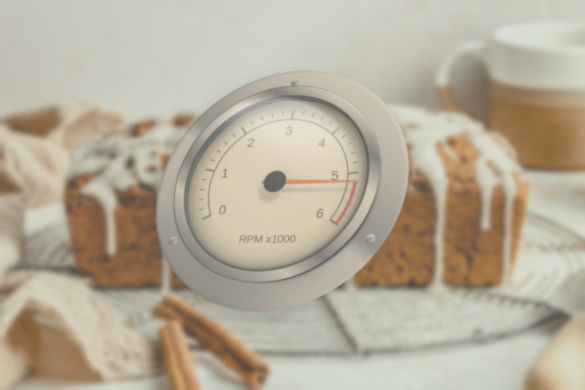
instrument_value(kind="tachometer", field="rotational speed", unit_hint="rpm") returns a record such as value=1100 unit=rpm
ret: value=5200 unit=rpm
